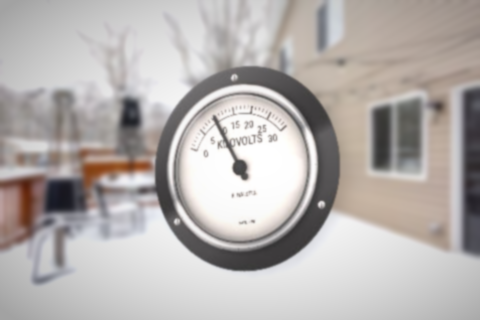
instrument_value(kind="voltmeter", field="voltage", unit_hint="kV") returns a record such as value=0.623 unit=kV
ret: value=10 unit=kV
